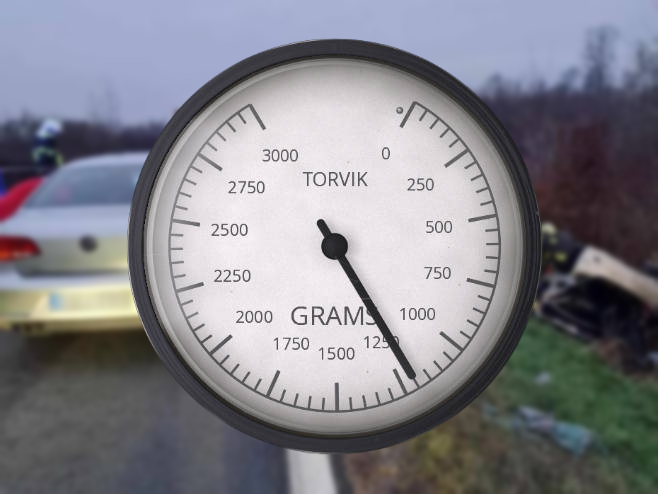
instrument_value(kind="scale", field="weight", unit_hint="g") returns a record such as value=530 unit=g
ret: value=1200 unit=g
